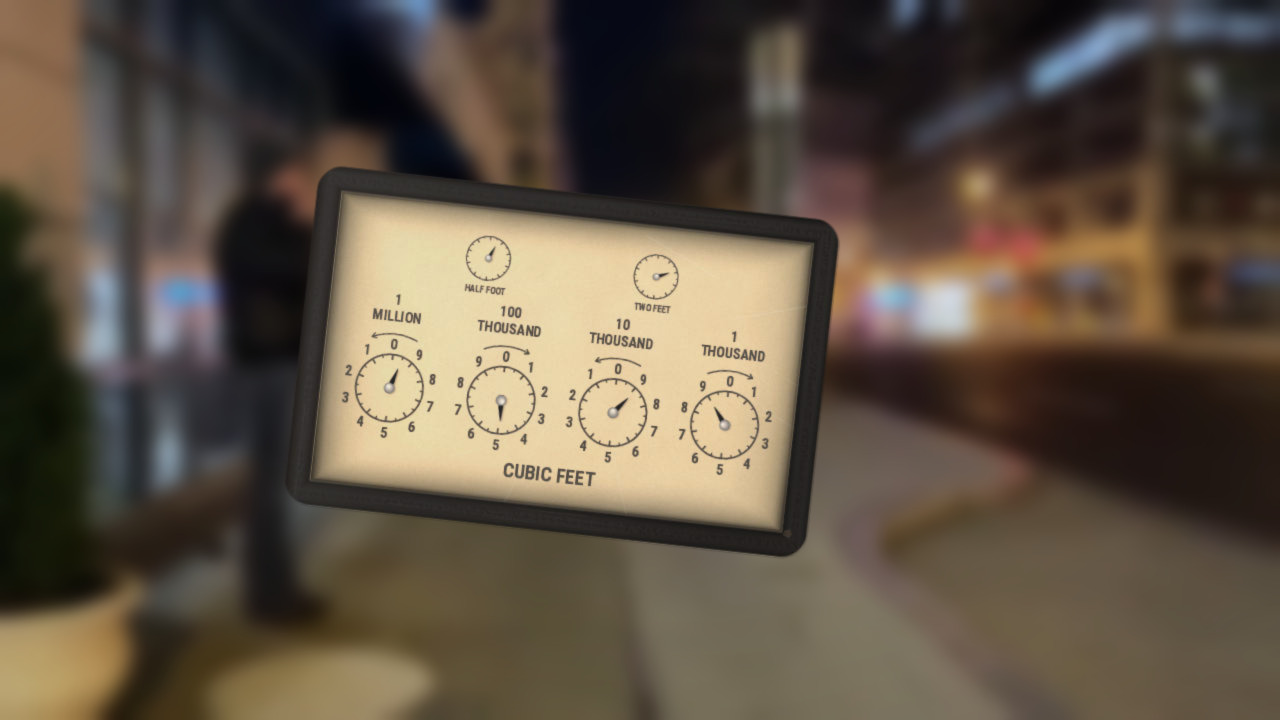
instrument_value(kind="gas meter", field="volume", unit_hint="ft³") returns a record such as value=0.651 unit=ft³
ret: value=948900 unit=ft³
